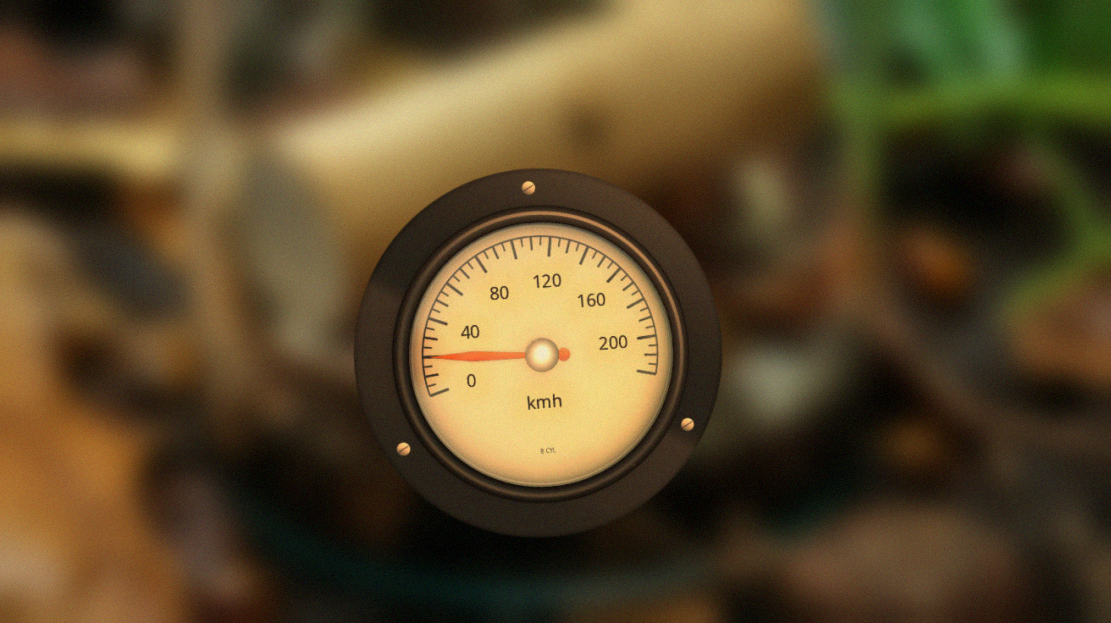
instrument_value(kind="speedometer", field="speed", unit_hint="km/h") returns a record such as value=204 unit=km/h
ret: value=20 unit=km/h
